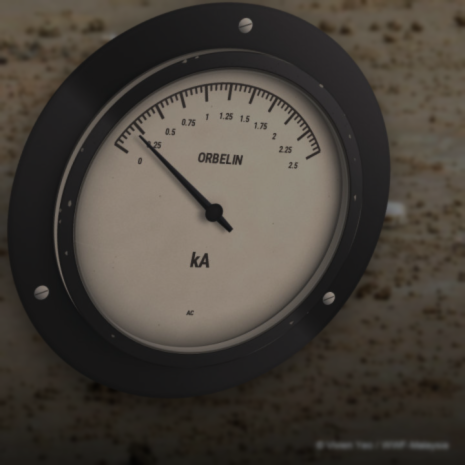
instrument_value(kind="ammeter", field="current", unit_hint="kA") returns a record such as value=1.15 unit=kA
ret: value=0.2 unit=kA
